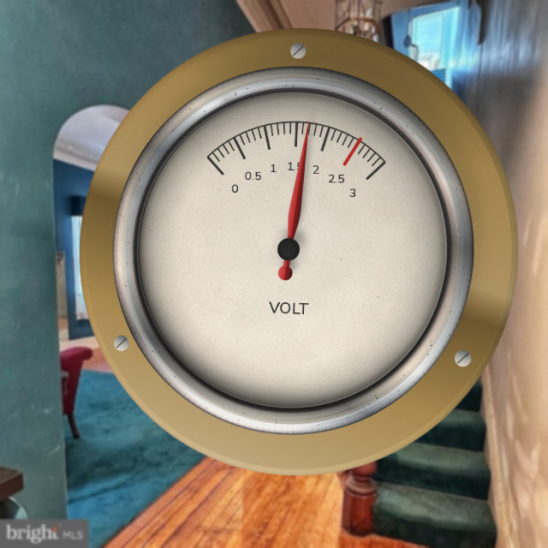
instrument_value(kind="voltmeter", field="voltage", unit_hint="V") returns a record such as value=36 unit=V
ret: value=1.7 unit=V
